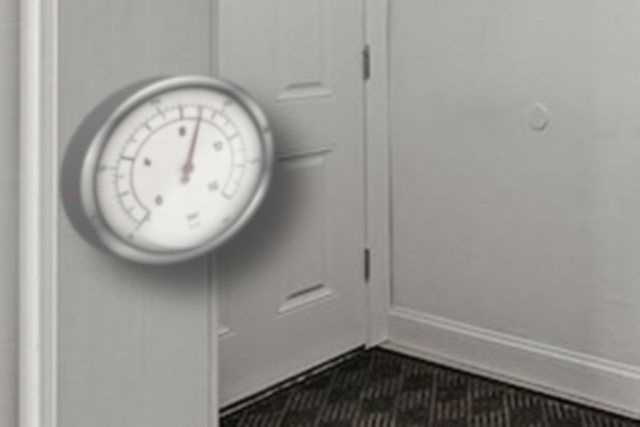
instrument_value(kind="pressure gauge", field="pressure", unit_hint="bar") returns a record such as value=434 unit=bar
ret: value=9 unit=bar
